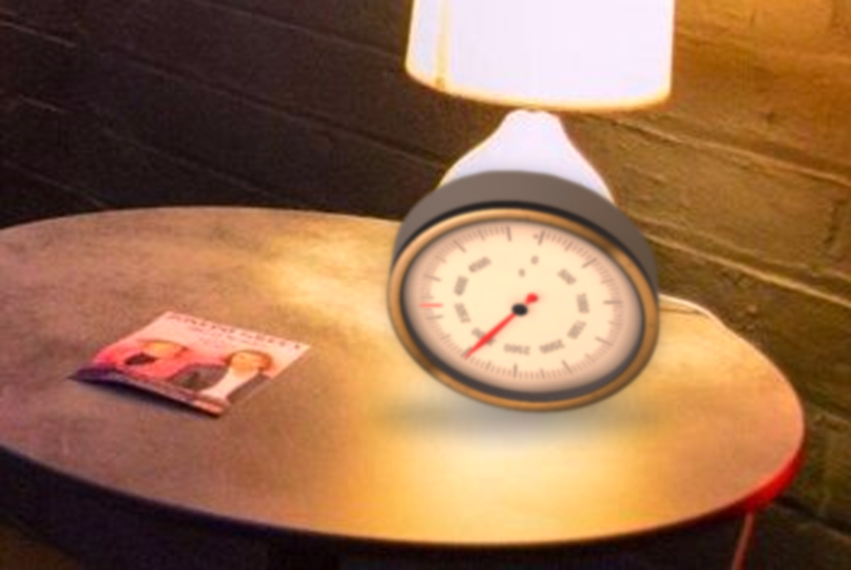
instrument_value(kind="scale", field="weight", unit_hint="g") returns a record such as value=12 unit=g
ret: value=3000 unit=g
